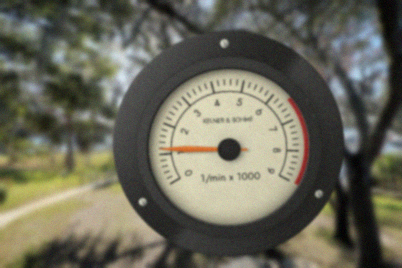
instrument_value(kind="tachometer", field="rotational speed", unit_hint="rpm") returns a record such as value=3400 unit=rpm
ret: value=1200 unit=rpm
